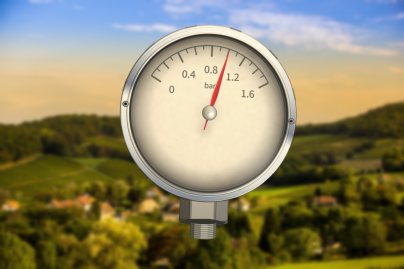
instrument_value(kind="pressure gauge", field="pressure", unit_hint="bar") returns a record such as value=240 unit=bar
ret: value=1 unit=bar
